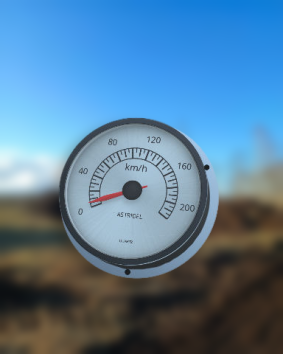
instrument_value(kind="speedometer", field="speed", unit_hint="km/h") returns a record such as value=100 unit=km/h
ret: value=5 unit=km/h
